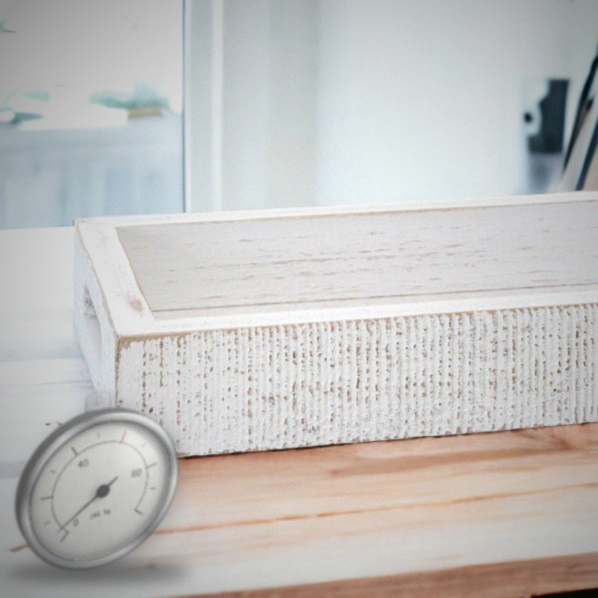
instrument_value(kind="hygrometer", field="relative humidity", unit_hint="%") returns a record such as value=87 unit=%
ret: value=5 unit=%
